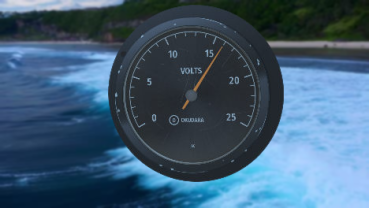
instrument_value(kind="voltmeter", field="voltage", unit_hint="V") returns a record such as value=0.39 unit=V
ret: value=16 unit=V
